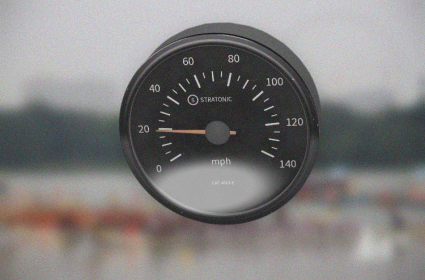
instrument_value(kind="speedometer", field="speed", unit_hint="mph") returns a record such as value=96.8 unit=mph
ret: value=20 unit=mph
